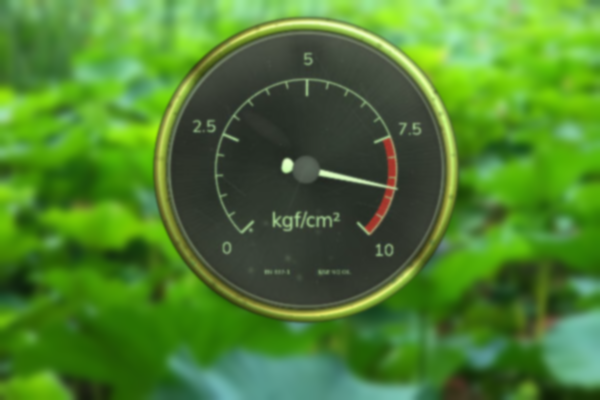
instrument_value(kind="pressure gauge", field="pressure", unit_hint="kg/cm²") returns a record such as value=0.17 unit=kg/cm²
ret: value=8.75 unit=kg/cm²
